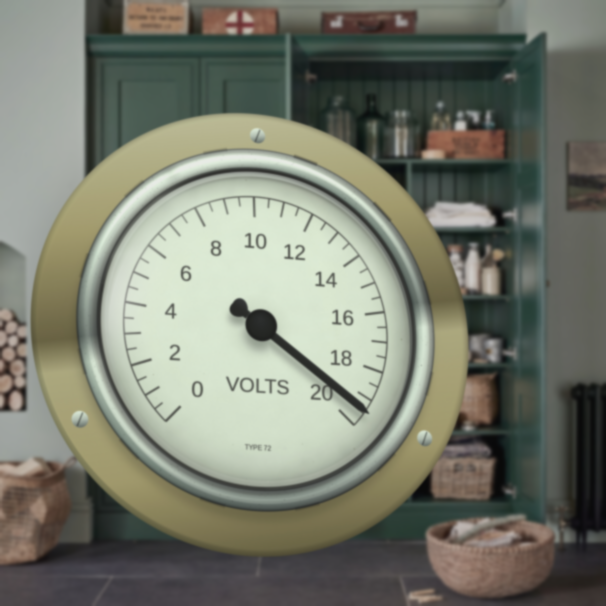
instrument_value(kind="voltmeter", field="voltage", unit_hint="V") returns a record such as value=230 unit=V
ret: value=19.5 unit=V
